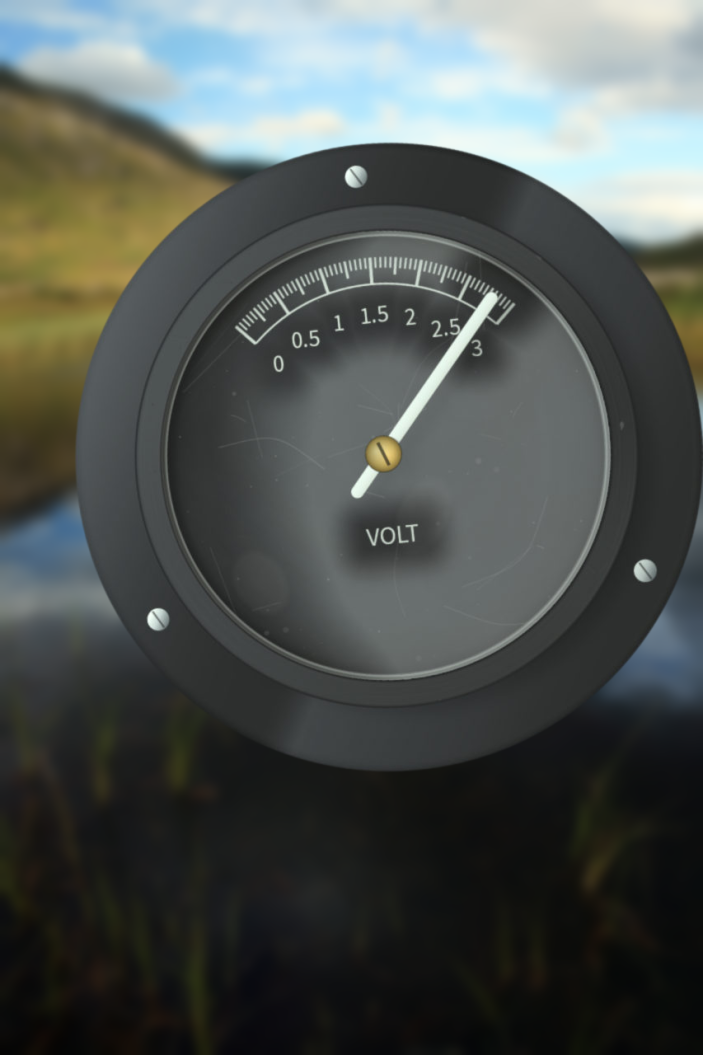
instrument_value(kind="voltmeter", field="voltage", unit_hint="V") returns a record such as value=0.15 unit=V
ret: value=2.8 unit=V
